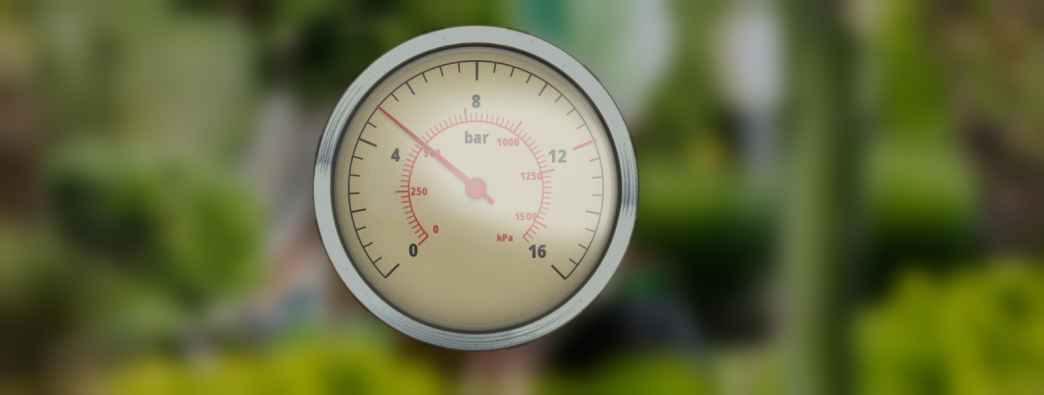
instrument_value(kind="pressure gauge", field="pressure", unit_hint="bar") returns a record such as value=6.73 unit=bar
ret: value=5 unit=bar
